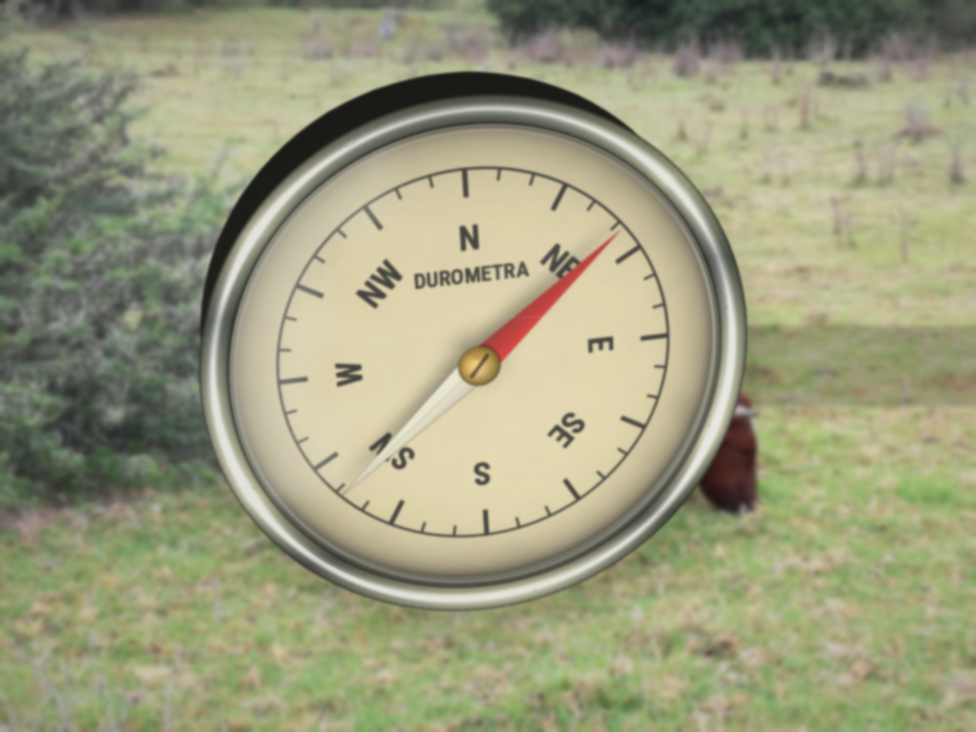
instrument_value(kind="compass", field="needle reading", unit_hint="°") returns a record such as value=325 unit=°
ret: value=50 unit=°
